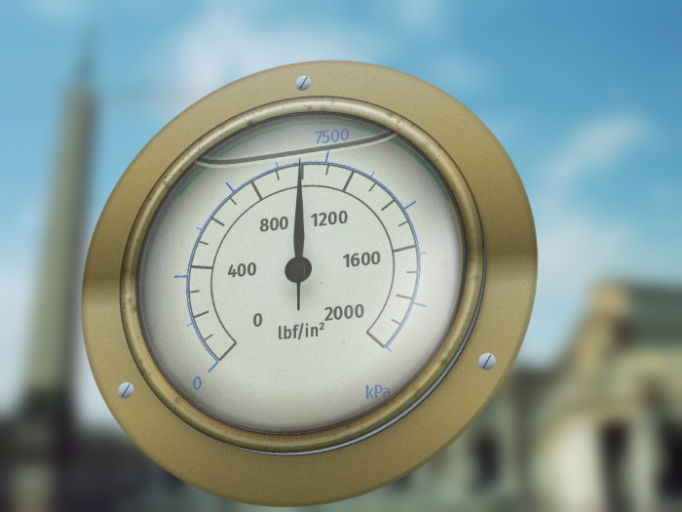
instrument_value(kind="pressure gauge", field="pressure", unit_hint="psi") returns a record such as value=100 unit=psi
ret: value=1000 unit=psi
